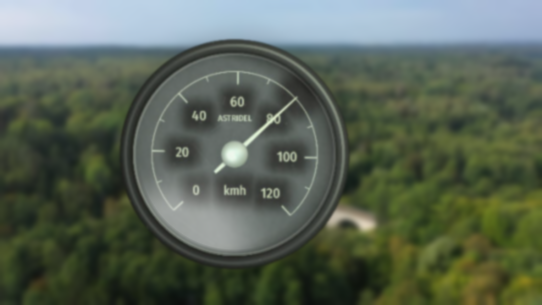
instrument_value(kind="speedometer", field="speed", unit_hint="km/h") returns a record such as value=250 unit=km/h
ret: value=80 unit=km/h
